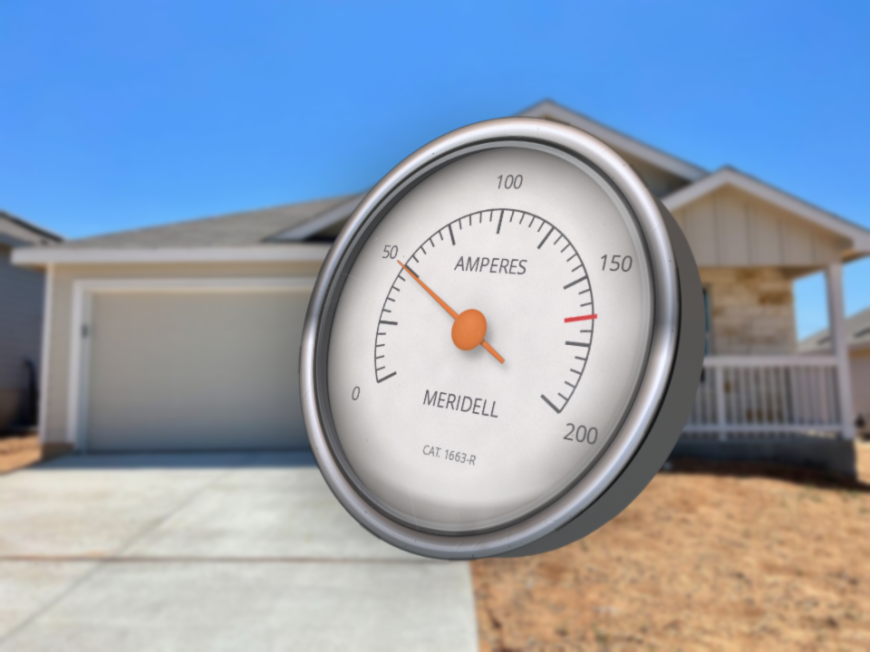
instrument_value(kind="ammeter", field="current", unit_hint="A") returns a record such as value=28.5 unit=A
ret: value=50 unit=A
